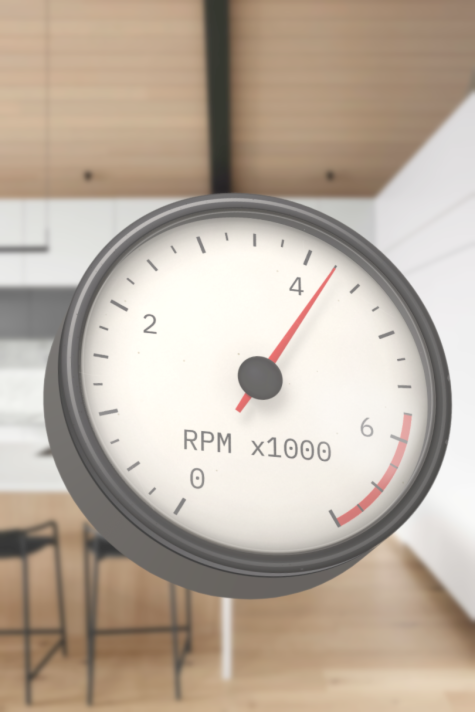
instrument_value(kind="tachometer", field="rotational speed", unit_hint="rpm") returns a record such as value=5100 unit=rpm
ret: value=4250 unit=rpm
